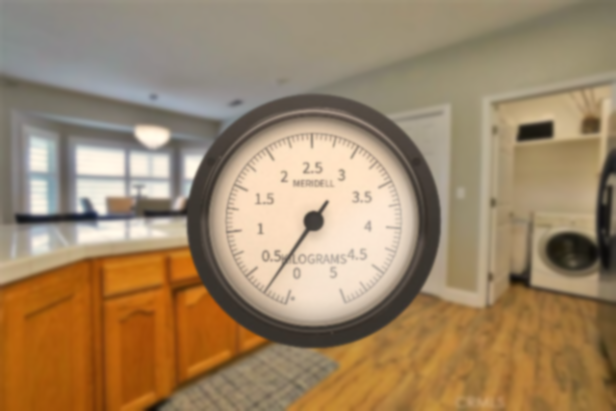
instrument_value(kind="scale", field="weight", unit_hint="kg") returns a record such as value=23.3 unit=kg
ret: value=0.25 unit=kg
